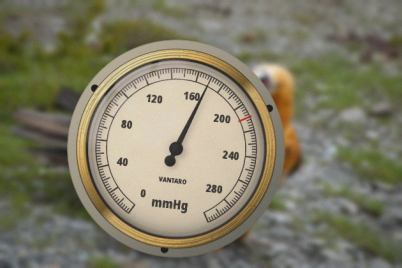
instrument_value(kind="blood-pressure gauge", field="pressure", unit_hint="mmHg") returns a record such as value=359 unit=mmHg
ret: value=170 unit=mmHg
